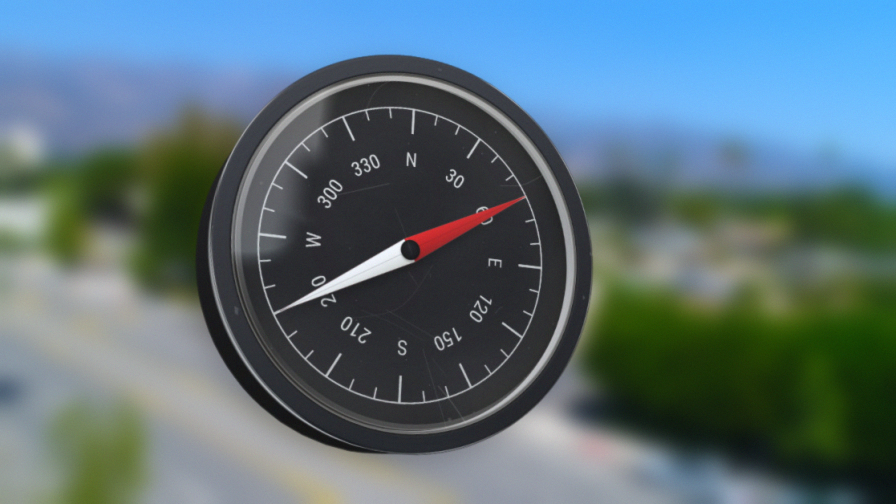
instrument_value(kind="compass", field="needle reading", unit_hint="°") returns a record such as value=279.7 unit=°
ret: value=60 unit=°
